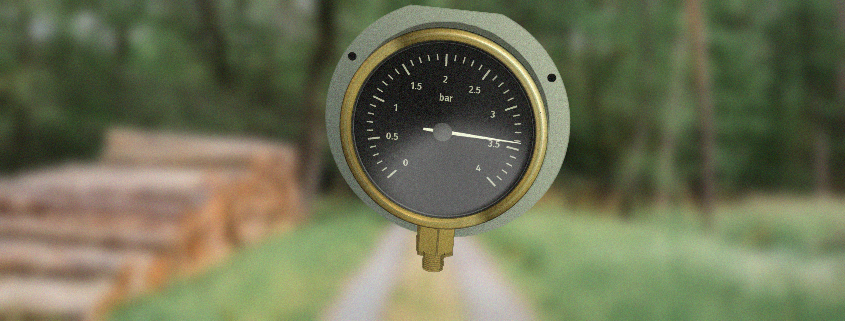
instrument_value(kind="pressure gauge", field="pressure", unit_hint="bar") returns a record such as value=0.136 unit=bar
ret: value=3.4 unit=bar
